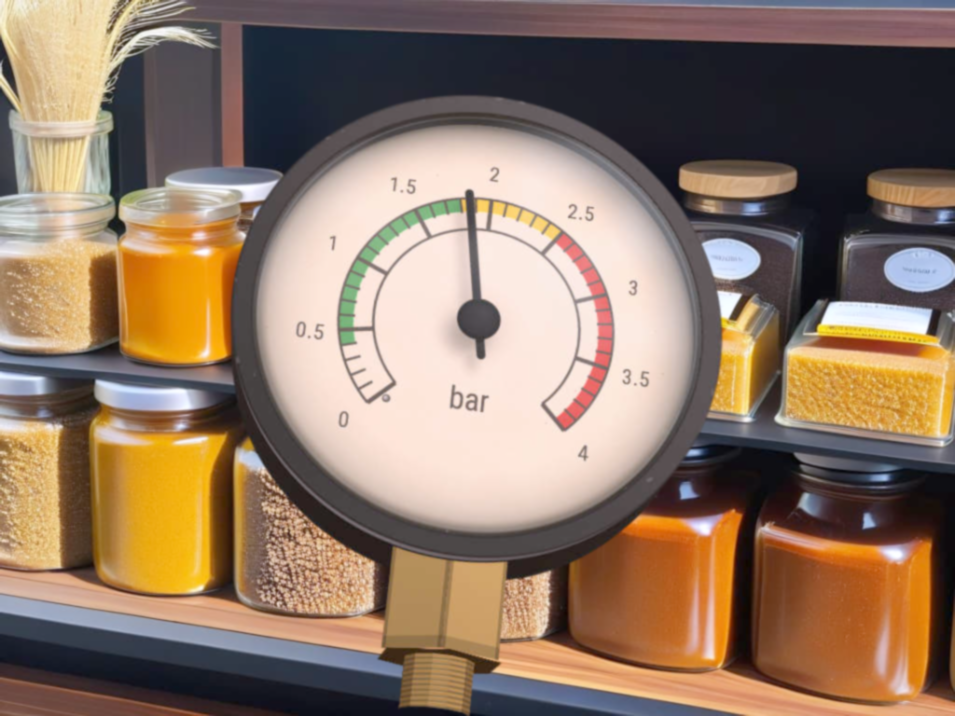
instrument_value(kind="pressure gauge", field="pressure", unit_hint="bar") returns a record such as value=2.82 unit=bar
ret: value=1.85 unit=bar
